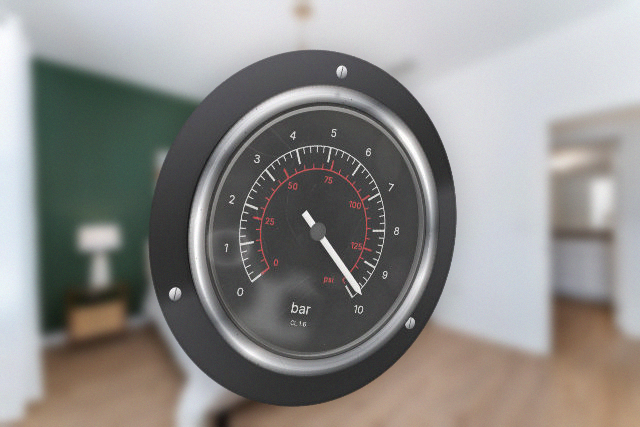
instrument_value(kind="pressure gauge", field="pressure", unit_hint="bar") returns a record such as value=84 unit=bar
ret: value=9.8 unit=bar
